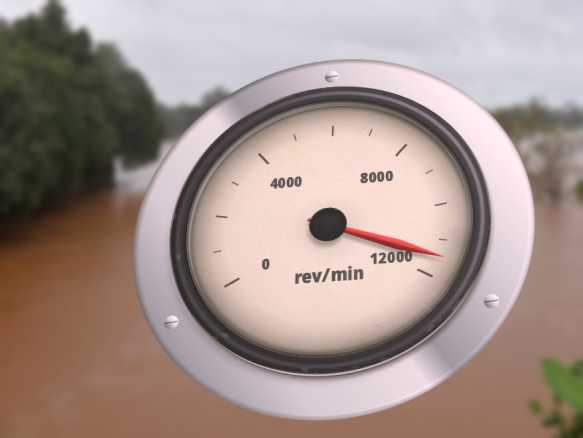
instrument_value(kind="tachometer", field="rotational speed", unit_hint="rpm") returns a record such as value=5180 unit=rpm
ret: value=11500 unit=rpm
